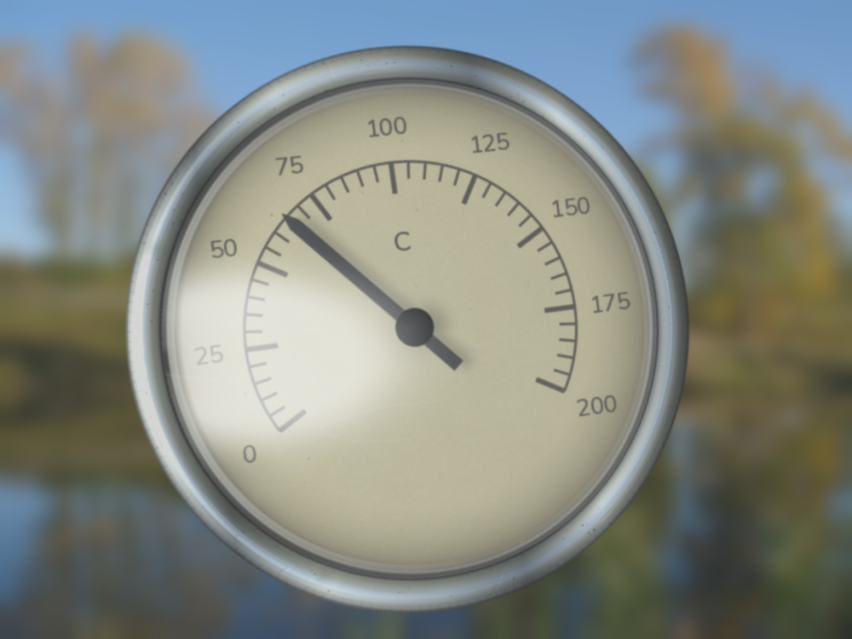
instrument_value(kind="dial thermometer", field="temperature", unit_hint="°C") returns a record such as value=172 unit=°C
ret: value=65 unit=°C
